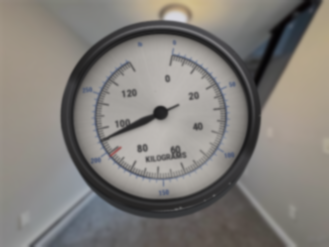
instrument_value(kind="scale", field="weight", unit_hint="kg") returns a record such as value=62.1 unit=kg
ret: value=95 unit=kg
